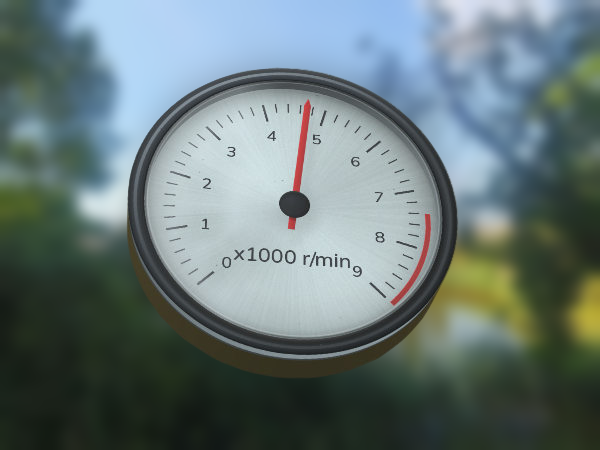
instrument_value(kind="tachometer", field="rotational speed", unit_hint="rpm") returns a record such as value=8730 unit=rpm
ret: value=4700 unit=rpm
